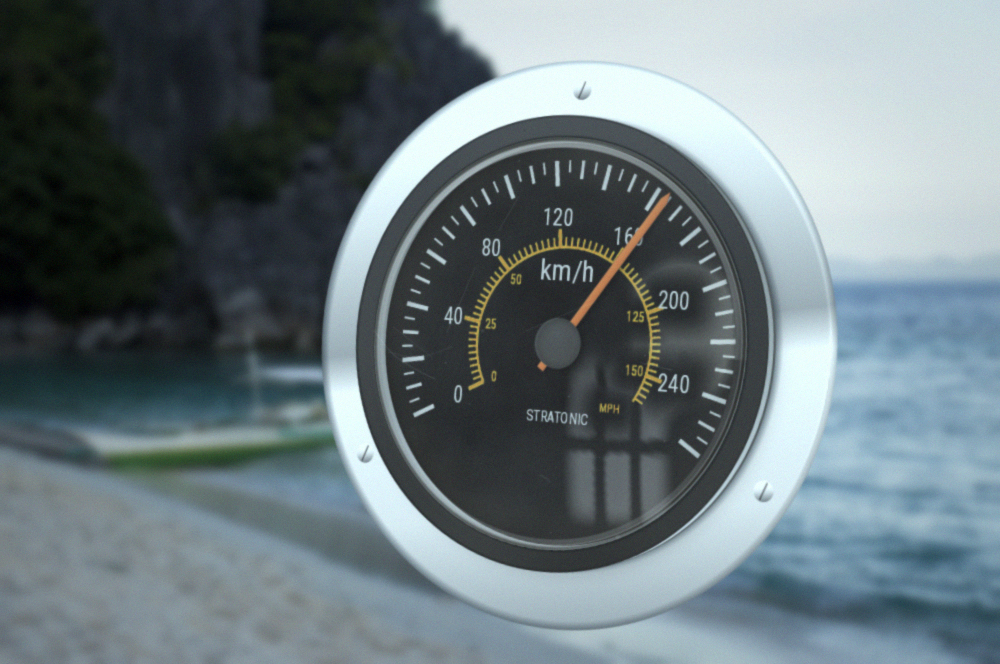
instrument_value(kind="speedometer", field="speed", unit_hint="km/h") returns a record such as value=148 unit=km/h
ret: value=165 unit=km/h
